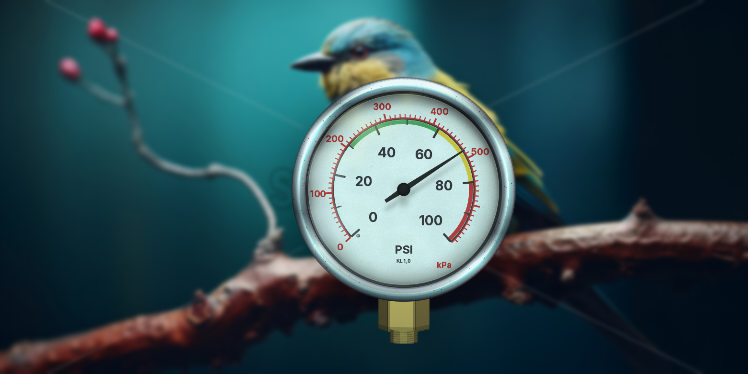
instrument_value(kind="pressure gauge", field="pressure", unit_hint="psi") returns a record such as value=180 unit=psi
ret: value=70 unit=psi
